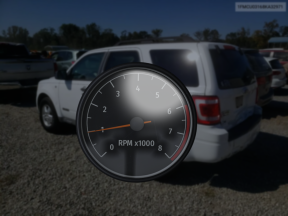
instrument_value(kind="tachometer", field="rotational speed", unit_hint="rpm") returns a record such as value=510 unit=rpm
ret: value=1000 unit=rpm
